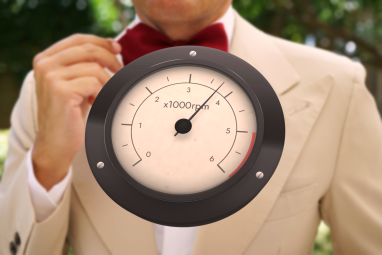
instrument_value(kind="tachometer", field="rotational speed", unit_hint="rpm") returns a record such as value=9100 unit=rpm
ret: value=3750 unit=rpm
